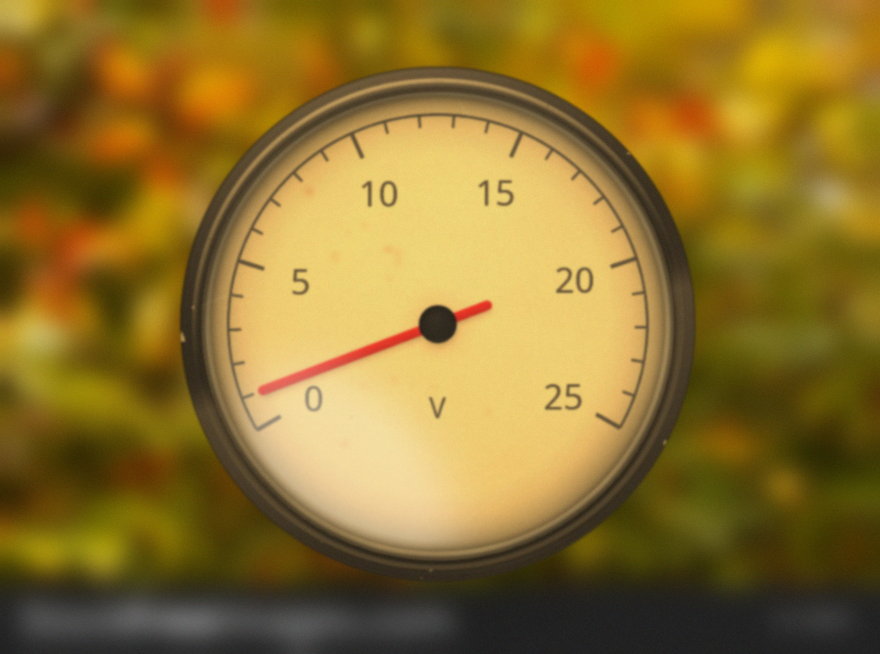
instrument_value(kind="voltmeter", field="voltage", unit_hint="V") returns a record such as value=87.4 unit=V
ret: value=1 unit=V
